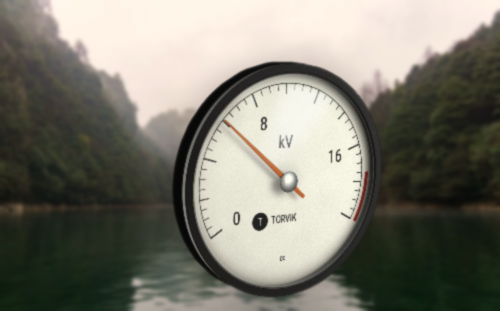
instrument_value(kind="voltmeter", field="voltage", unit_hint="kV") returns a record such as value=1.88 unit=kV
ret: value=6 unit=kV
